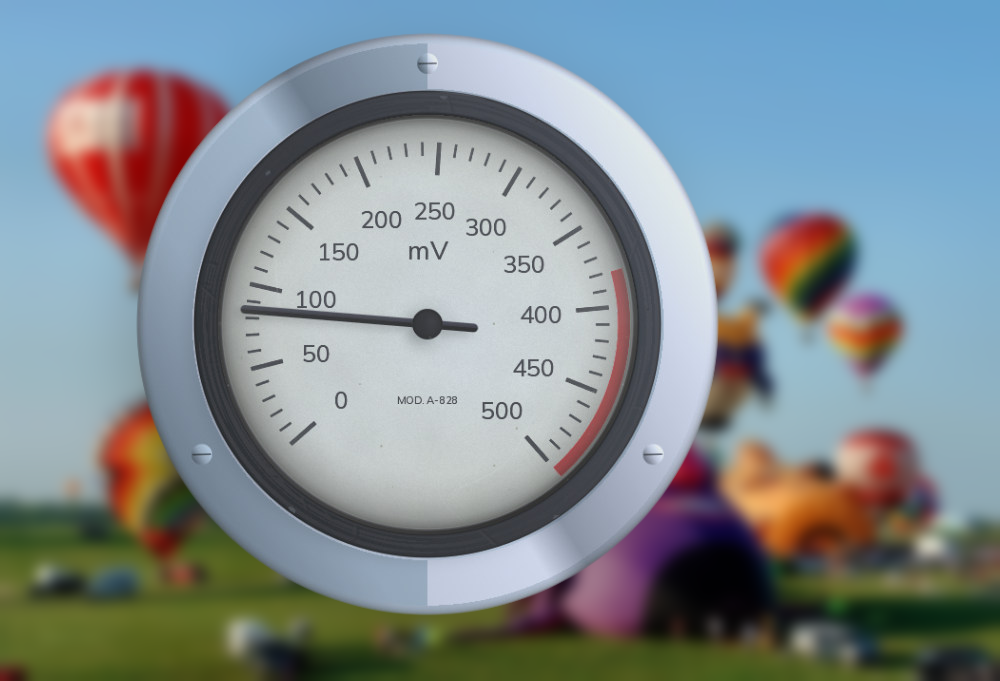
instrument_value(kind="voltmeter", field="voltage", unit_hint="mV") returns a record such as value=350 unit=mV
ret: value=85 unit=mV
